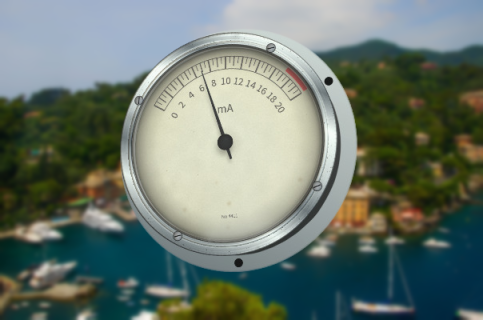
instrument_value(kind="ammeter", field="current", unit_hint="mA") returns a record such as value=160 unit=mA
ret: value=7 unit=mA
